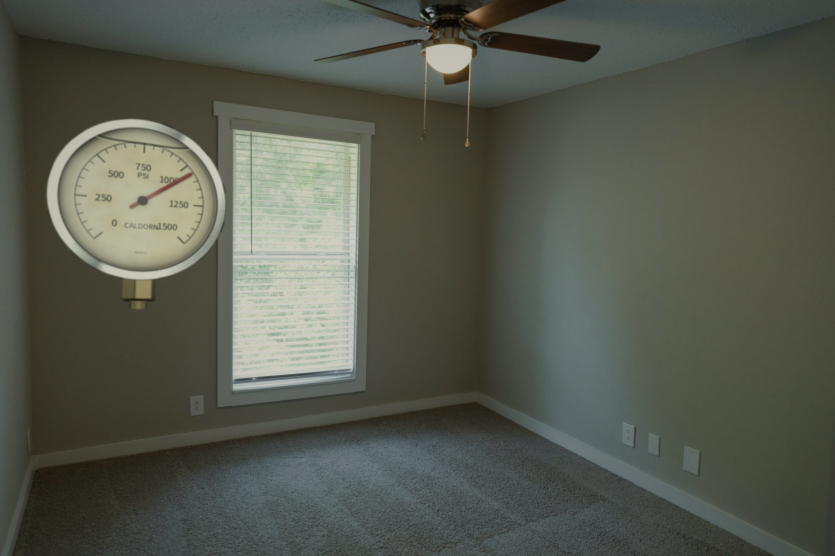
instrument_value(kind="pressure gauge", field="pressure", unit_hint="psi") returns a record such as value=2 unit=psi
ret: value=1050 unit=psi
